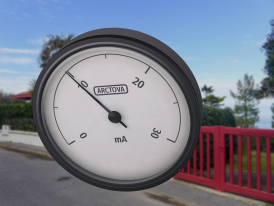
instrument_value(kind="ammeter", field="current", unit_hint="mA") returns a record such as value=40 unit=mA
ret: value=10 unit=mA
